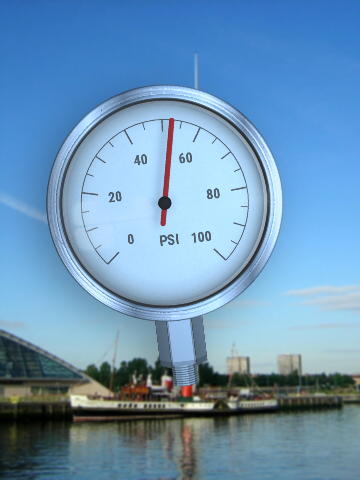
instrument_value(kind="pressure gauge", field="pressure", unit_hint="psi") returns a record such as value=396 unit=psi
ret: value=52.5 unit=psi
